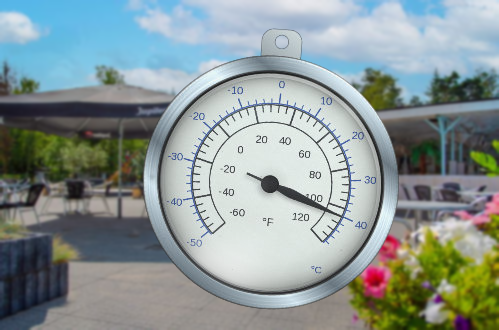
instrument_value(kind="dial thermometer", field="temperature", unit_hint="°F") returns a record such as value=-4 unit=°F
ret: value=104 unit=°F
